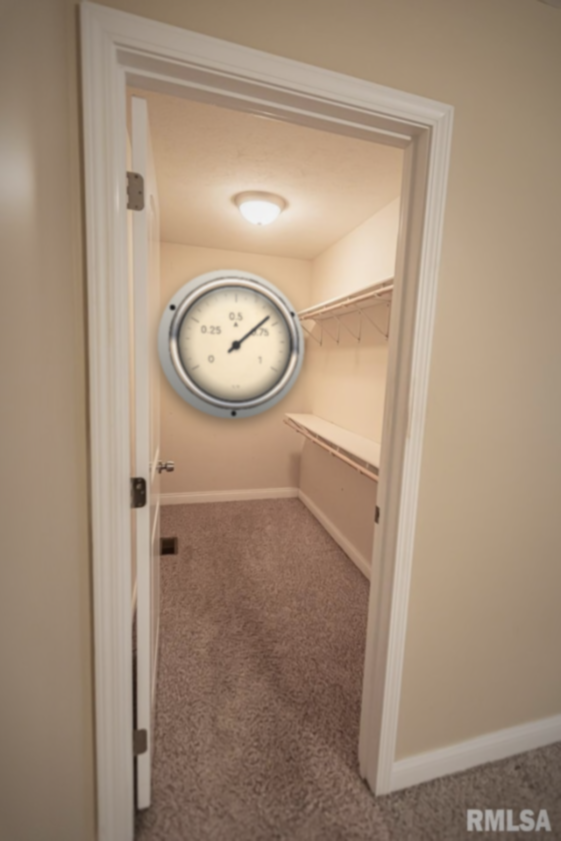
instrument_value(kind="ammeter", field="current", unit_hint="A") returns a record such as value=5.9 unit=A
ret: value=0.7 unit=A
